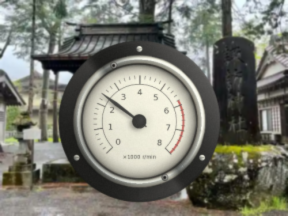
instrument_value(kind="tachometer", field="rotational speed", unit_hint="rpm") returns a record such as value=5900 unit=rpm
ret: value=2400 unit=rpm
